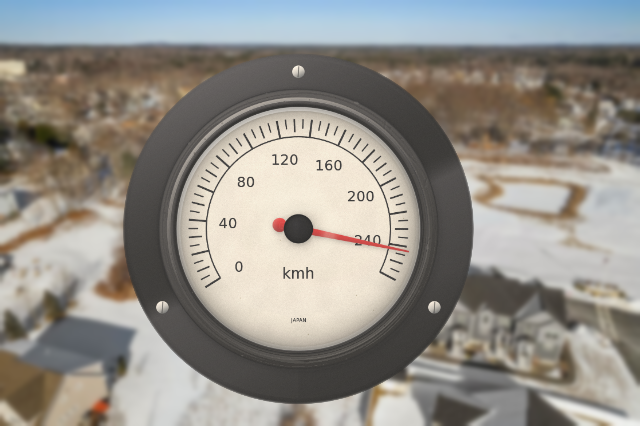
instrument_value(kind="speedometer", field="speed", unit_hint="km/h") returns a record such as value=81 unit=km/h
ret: value=242.5 unit=km/h
